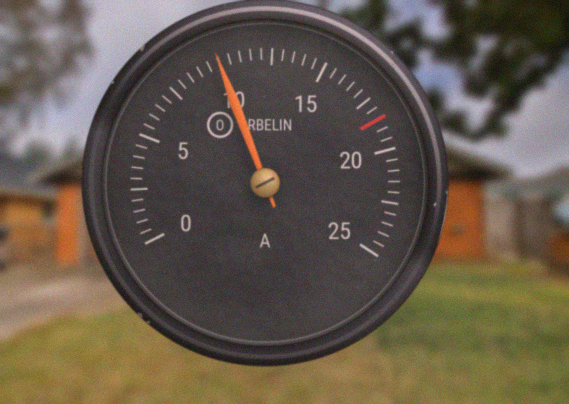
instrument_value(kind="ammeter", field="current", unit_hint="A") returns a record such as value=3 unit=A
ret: value=10 unit=A
